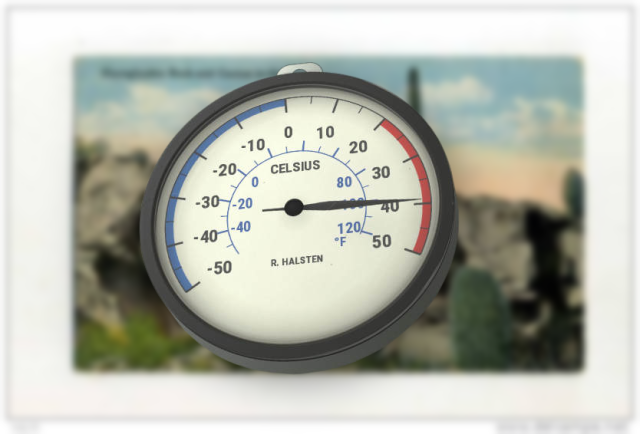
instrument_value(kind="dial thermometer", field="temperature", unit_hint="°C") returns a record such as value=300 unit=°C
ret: value=40 unit=°C
